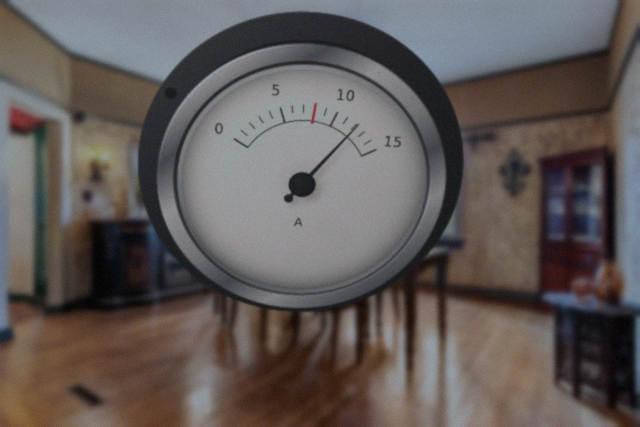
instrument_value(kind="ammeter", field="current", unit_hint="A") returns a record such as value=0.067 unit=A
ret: value=12 unit=A
